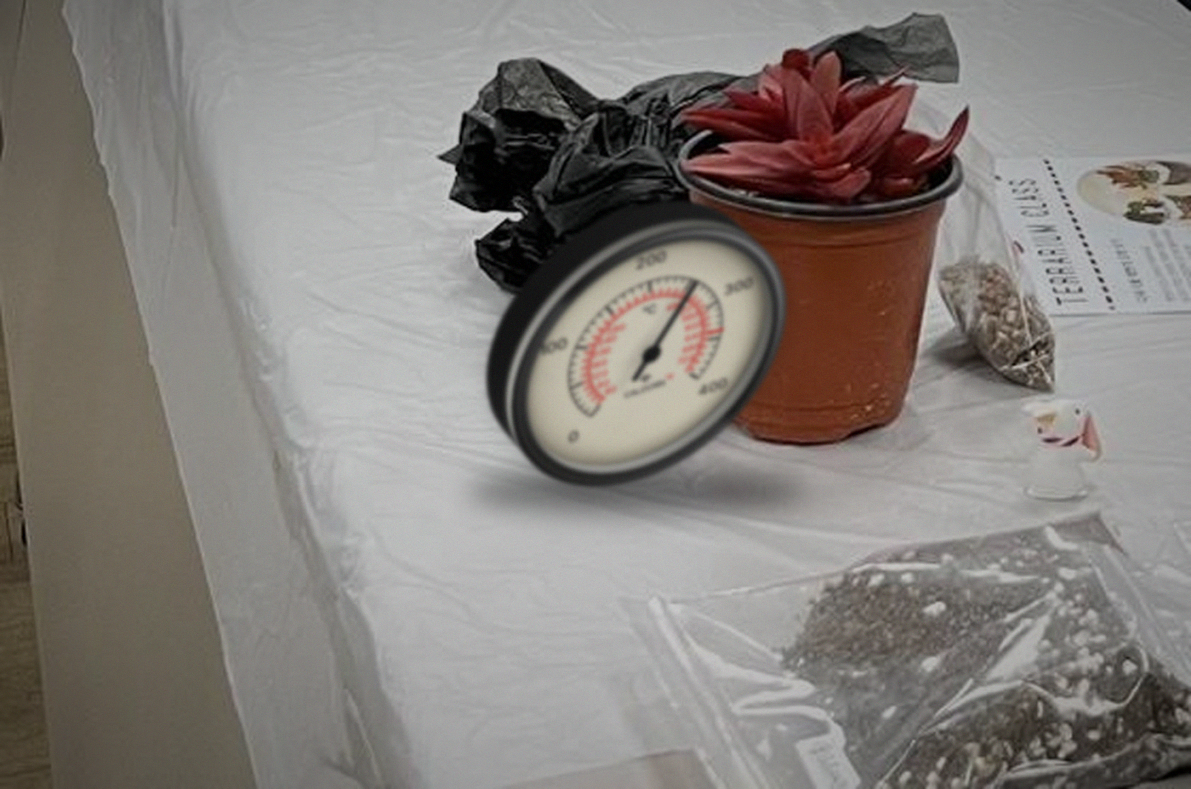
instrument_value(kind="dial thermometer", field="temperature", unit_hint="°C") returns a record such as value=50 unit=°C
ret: value=250 unit=°C
